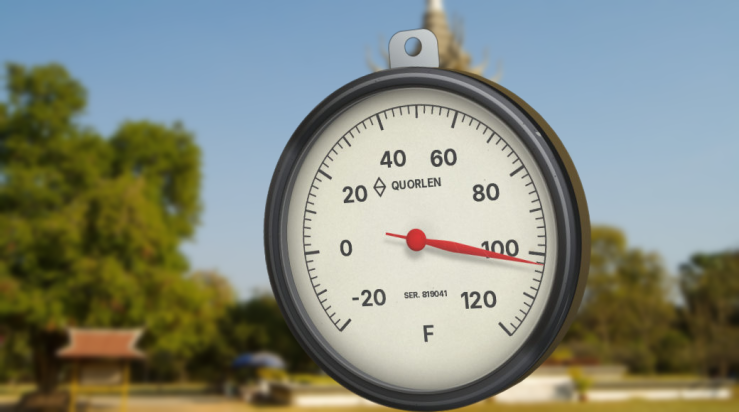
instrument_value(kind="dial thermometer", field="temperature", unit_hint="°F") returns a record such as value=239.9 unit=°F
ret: value=102 unit=°F
